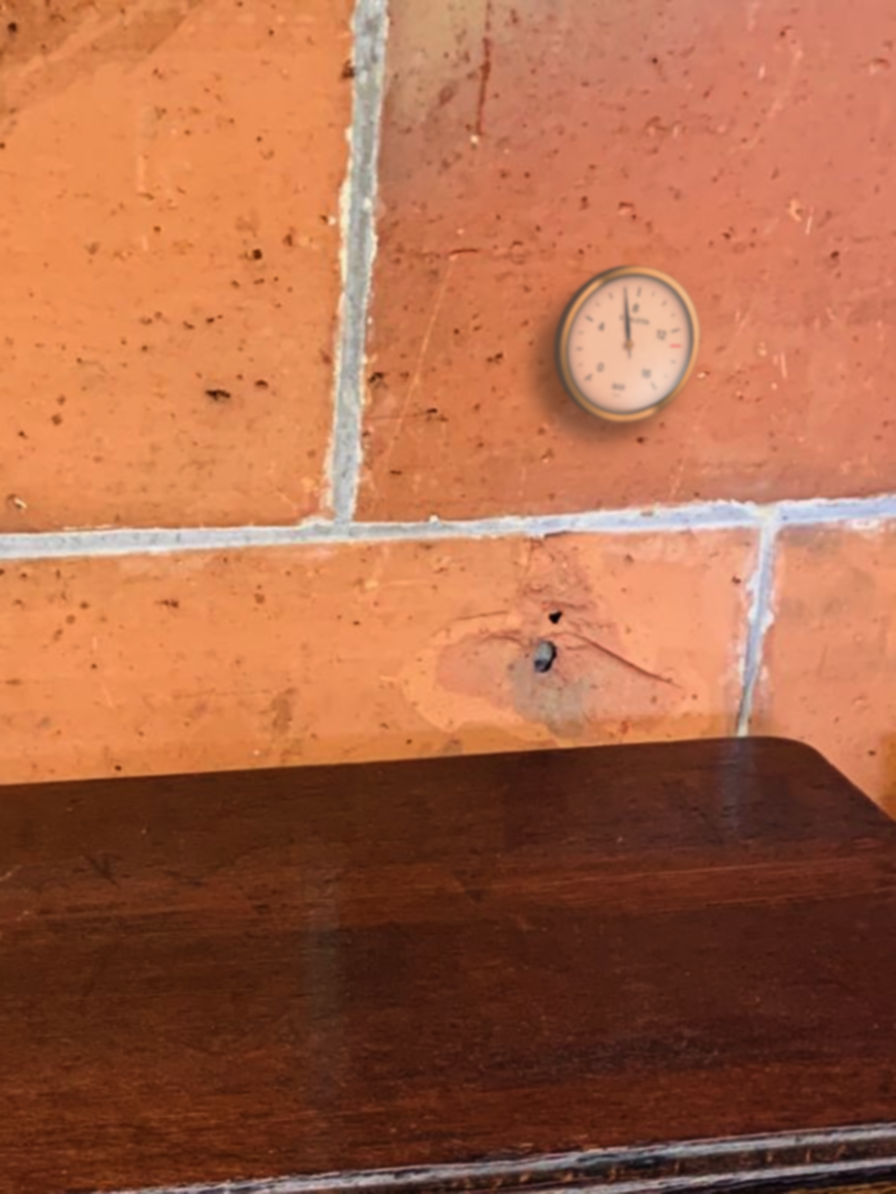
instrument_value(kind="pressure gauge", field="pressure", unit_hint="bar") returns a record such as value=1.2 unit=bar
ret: value=7 unit=bar
